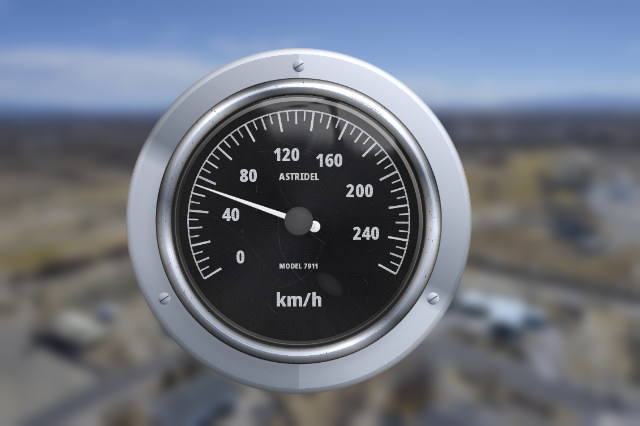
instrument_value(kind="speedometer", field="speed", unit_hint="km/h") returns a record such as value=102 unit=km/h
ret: value=55 unit=km/h
